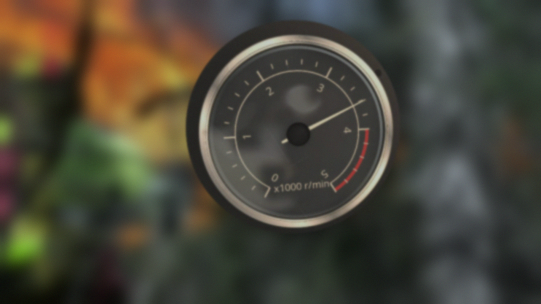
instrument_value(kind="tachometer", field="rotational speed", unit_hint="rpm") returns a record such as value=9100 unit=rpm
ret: value=3600 unit=rpm
